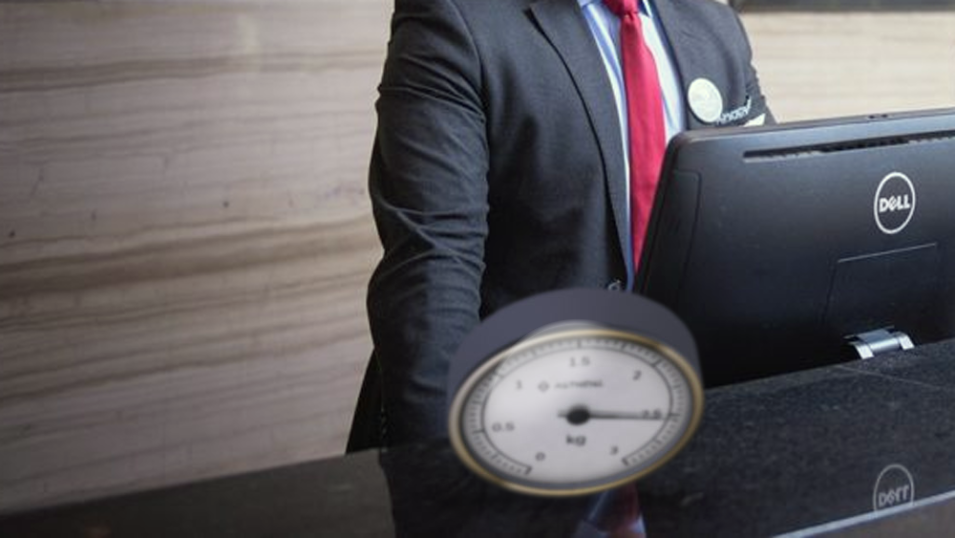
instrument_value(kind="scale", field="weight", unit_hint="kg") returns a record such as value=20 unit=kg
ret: value=2.5 unit=kg
